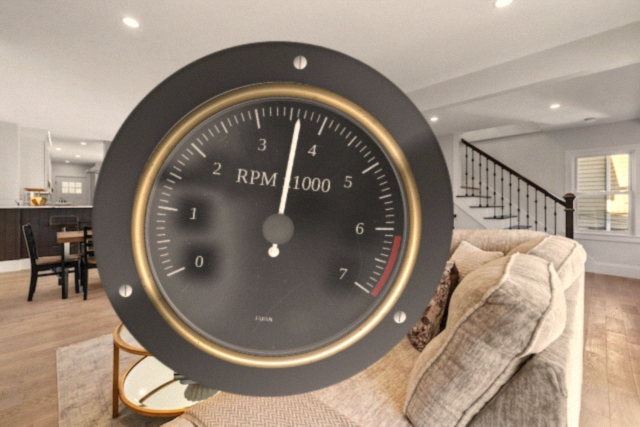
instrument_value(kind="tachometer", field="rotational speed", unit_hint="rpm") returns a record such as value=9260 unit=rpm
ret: value=3600 unit=rpm
